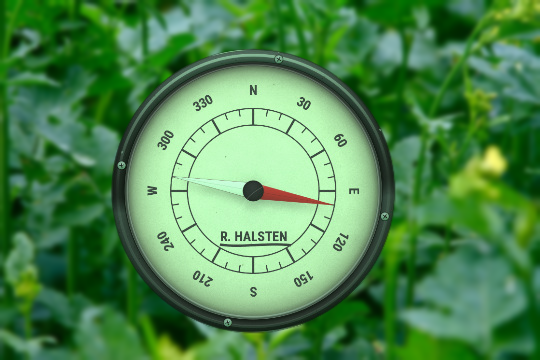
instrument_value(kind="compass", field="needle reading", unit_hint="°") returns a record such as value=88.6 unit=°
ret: value=100 unit=°
